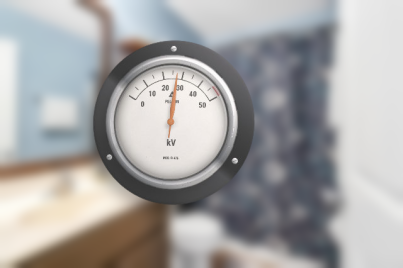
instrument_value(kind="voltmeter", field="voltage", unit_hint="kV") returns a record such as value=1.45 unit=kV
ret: value=27.5 unit=kV
